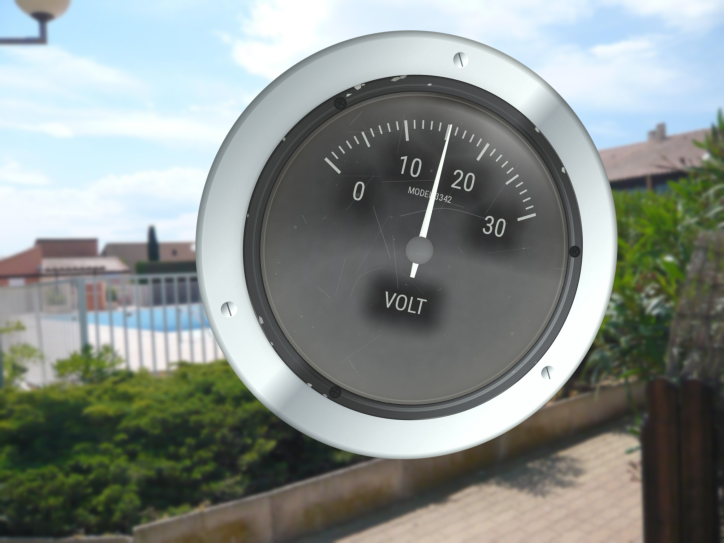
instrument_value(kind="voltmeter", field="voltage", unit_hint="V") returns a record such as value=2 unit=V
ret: value=15 unit=V
